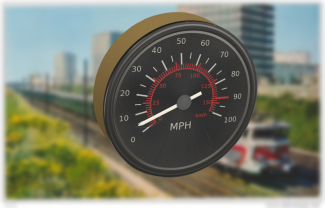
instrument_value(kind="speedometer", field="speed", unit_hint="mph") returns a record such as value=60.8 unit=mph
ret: value=5 unit=mph
